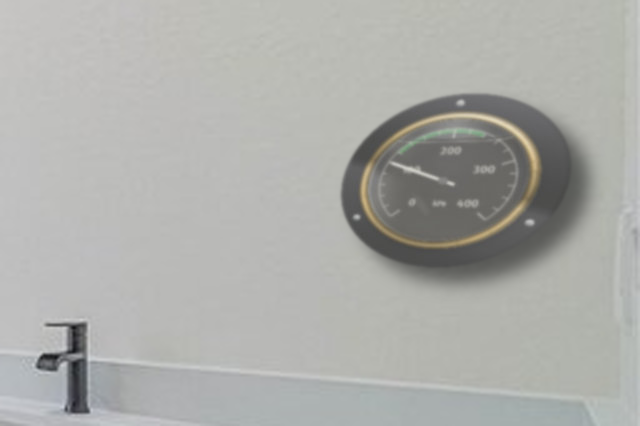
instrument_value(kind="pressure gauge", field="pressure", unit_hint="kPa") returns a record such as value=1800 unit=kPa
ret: value=100 unit=kPa
